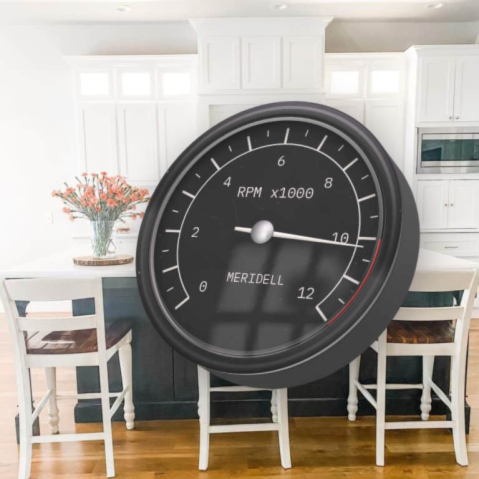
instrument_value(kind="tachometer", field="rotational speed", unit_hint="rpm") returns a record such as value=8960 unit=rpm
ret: value=10250 unit=rpm
